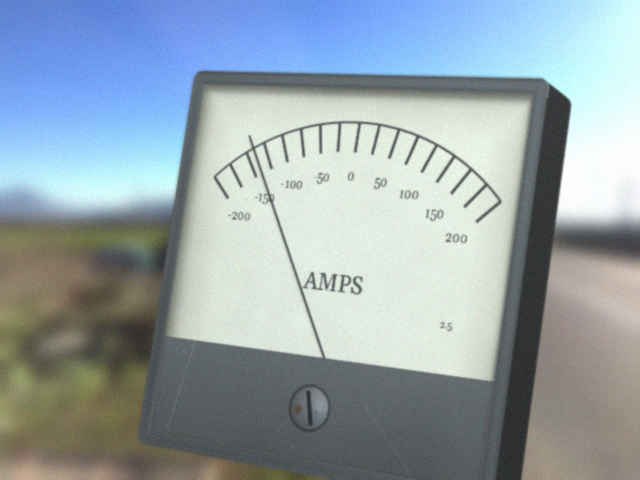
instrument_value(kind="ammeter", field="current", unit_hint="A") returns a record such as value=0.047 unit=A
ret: value=-137.5 unit=A
